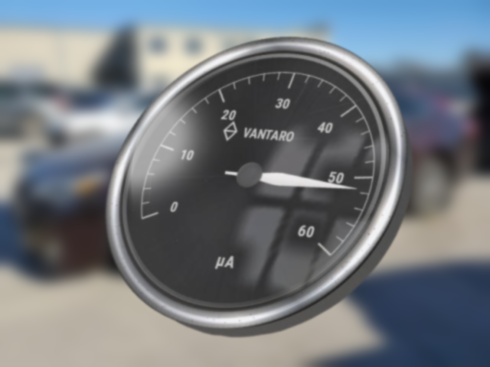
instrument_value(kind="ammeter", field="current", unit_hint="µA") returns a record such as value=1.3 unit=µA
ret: value=52 unit=µA
